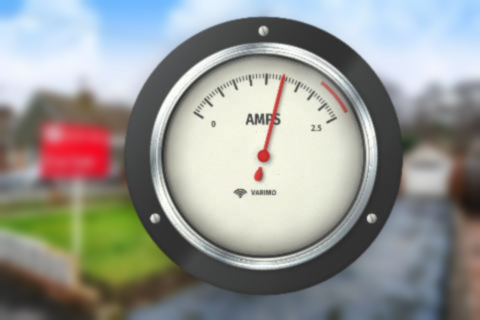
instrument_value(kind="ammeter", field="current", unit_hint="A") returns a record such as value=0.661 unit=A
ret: value=1.5 unit=A
